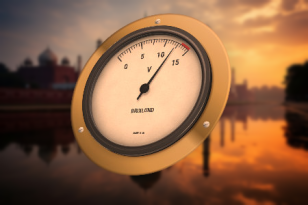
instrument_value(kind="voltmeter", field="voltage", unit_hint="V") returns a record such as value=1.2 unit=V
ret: value=12.5 unit=V
